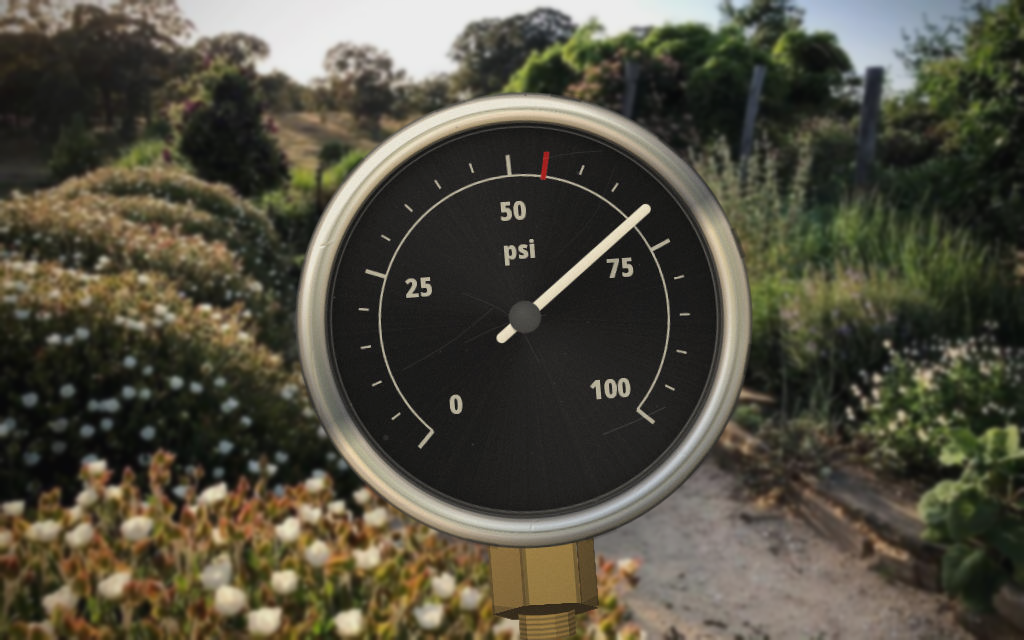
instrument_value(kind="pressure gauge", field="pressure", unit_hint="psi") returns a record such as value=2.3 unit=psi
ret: value=70 unit=psi
